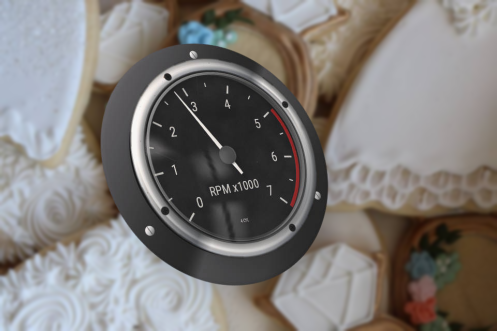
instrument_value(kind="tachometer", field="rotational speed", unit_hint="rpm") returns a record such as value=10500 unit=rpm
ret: value=2750 unit=rpm
